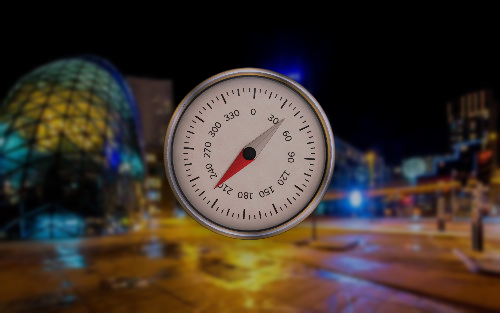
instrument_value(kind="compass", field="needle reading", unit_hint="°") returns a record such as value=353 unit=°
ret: value=220 unit=°
